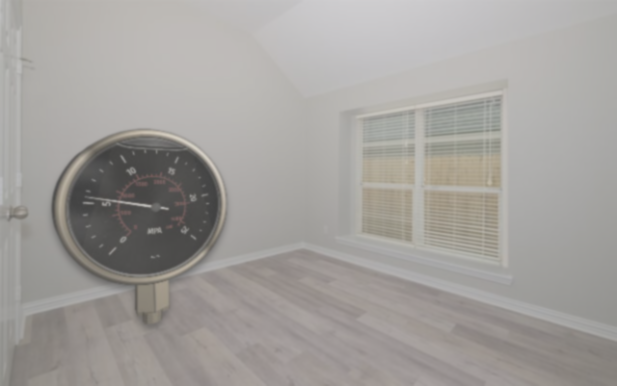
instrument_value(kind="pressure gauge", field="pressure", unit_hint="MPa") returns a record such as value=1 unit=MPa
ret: value=5.5 unit=MPa
